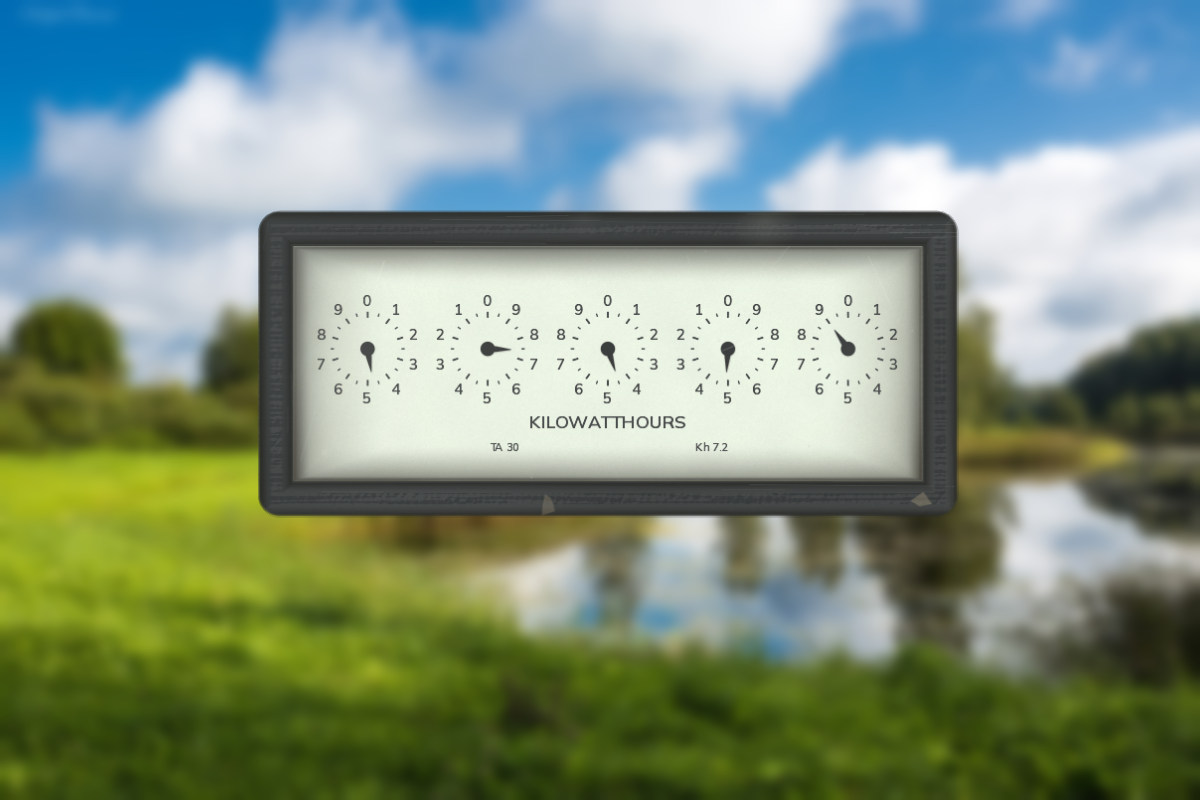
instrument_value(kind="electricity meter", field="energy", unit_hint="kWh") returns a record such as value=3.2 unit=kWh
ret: value=47449 unit=kWh
